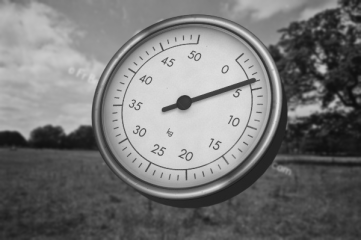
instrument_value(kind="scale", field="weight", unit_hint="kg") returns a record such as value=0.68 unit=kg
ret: value=4 unit=kg
